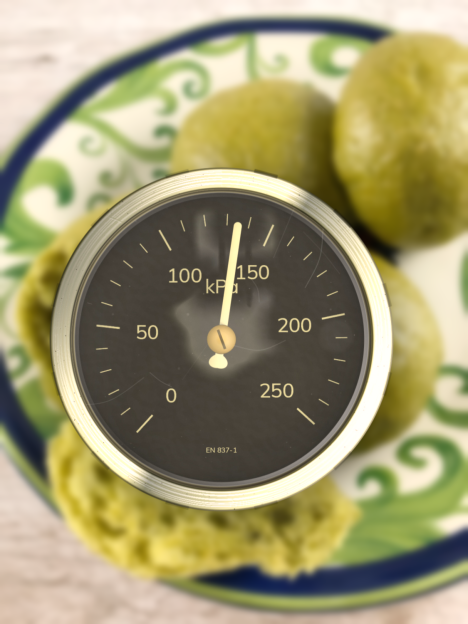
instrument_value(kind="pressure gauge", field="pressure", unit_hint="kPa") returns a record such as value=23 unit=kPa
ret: value=135 unit=kPa
